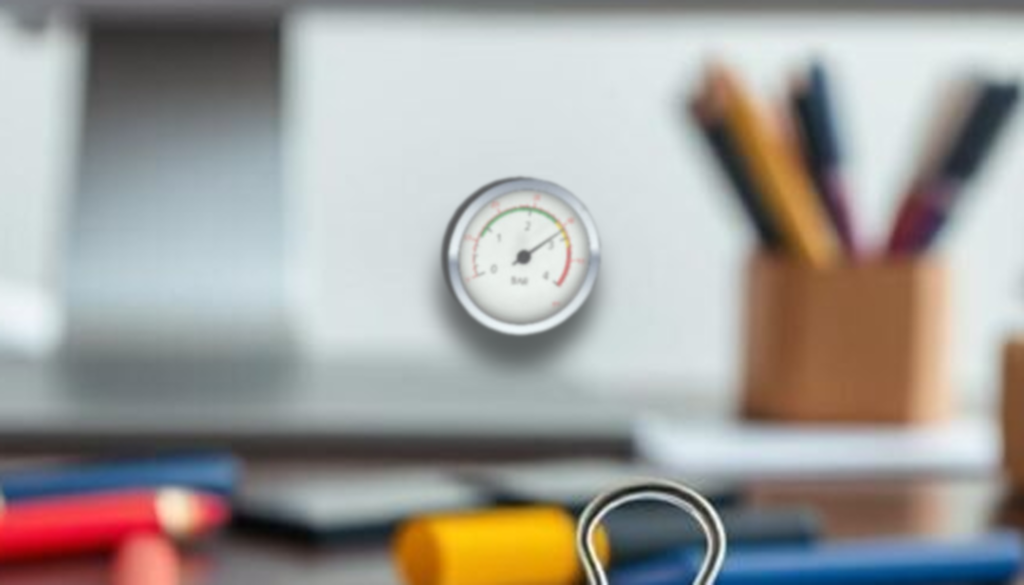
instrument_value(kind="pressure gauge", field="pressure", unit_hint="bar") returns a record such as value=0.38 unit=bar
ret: value=2.8 unit=bar
